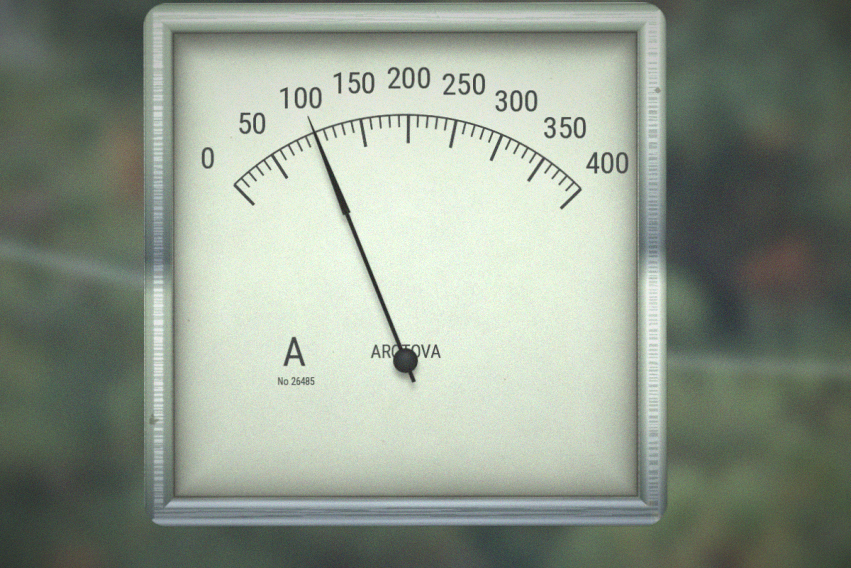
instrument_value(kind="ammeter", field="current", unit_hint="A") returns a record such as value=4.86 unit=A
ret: value=100 unit=A
